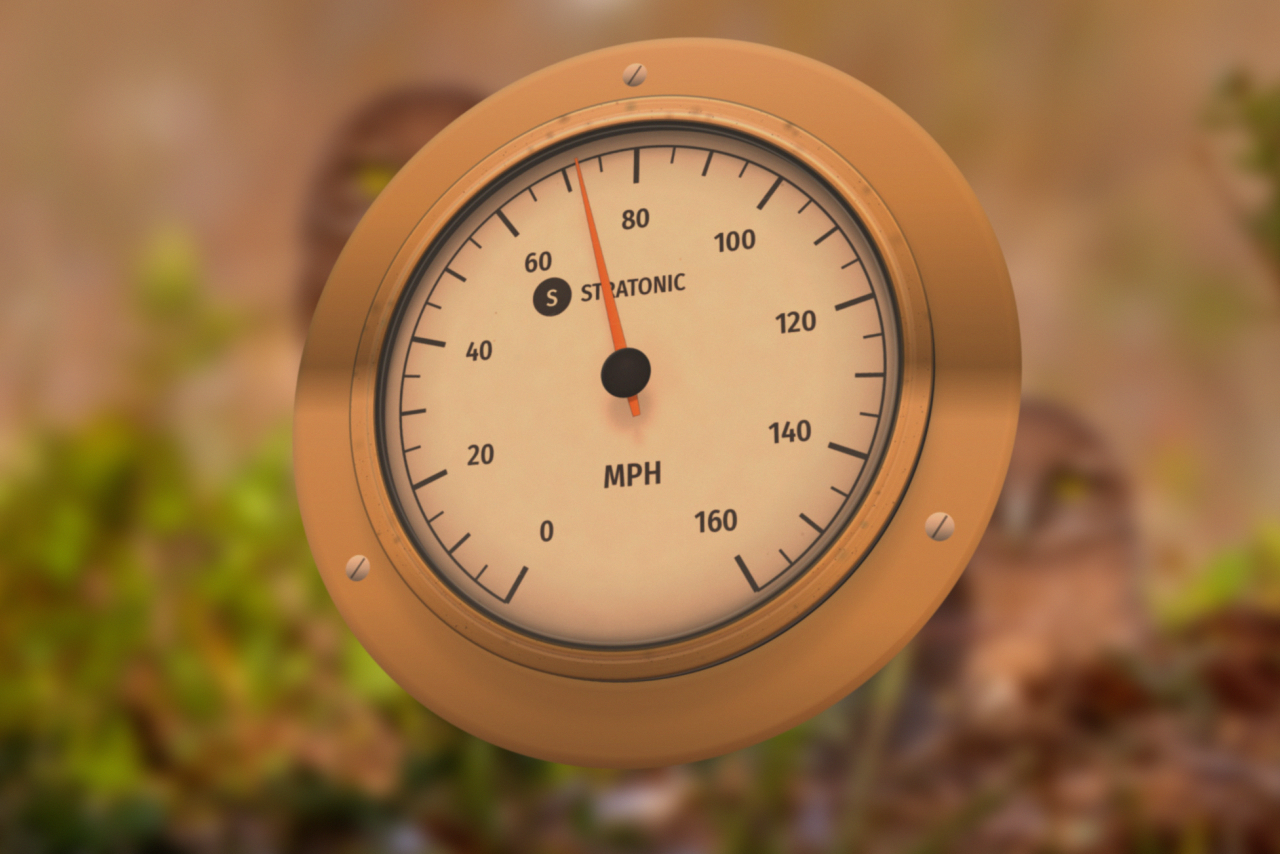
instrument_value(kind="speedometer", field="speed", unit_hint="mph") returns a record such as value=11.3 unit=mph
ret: value=72.5 unit=mph
